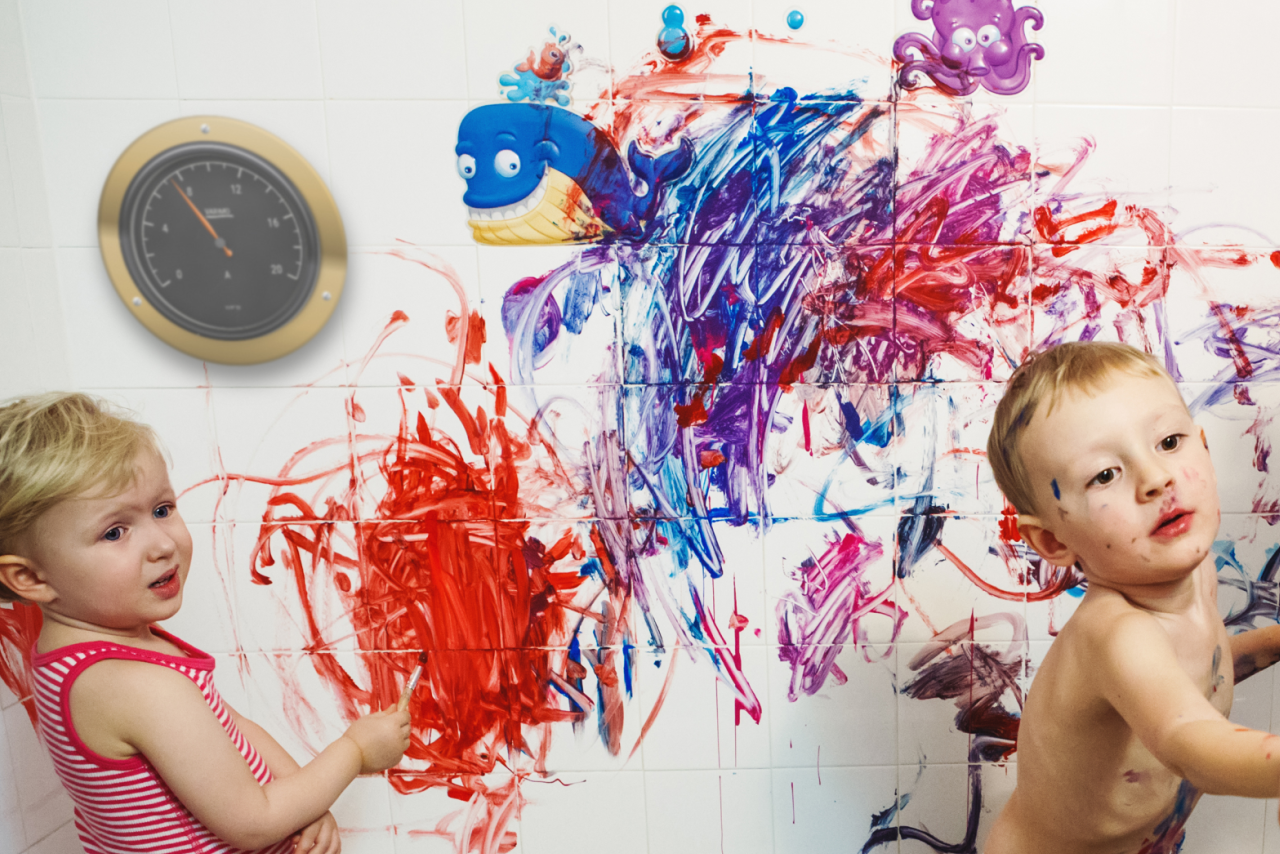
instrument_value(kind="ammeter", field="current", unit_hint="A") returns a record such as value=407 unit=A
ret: value=7.5 unit=A
